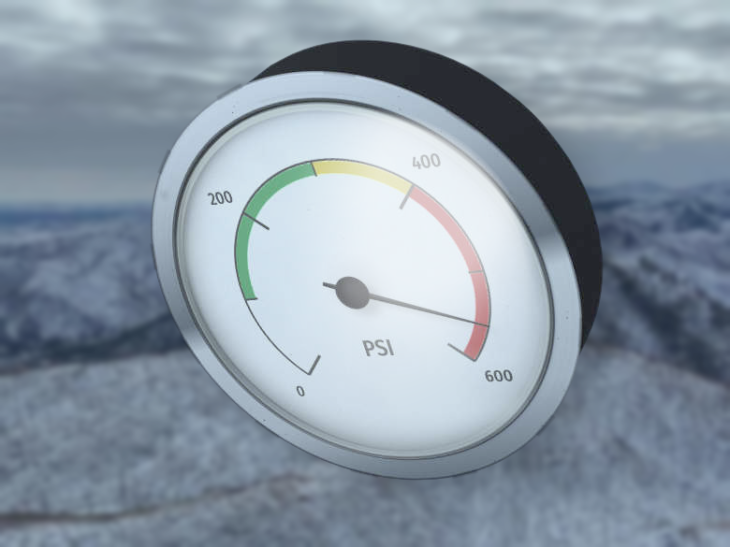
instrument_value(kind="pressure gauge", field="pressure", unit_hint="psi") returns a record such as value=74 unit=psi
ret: value=550 unit=psi
